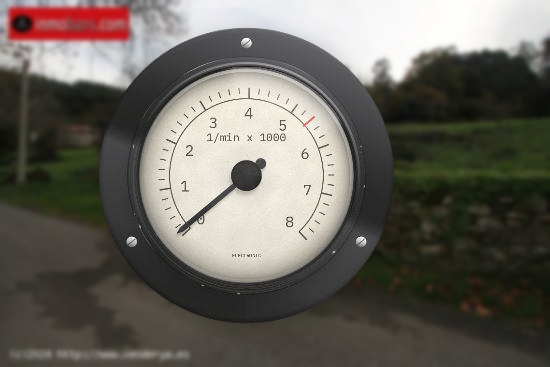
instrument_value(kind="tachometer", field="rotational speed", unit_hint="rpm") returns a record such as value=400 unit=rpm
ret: value=100 unit=rpm
